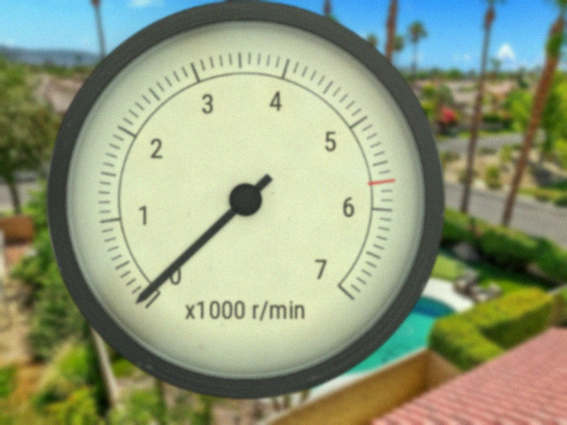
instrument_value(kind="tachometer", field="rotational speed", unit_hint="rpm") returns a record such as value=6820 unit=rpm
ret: value=100 unit=rpm
